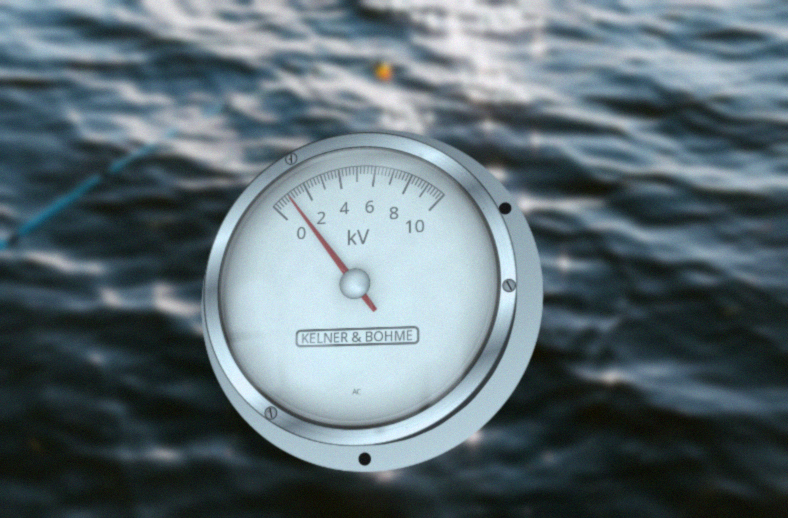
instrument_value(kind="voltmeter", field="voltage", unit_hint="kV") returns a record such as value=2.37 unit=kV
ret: value=1 unit=kV
